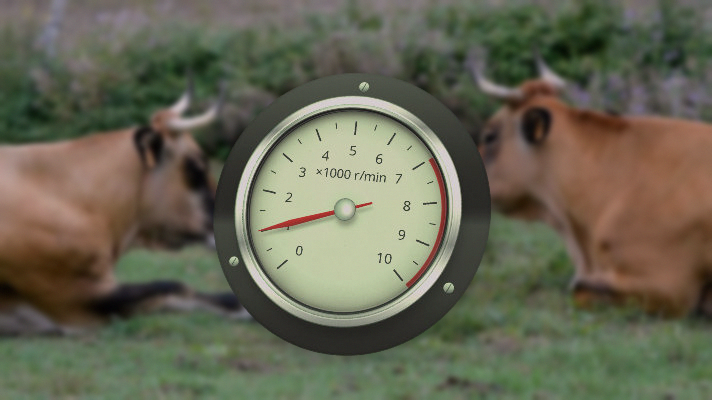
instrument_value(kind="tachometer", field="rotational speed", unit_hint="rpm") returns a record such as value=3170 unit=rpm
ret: value=1000 unit=rpm
